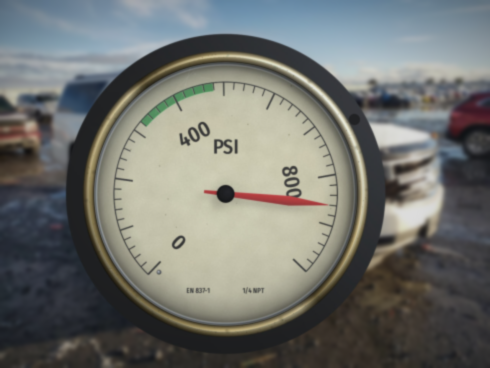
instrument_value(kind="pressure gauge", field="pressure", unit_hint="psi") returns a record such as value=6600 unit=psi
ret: value=860 unit=psi
